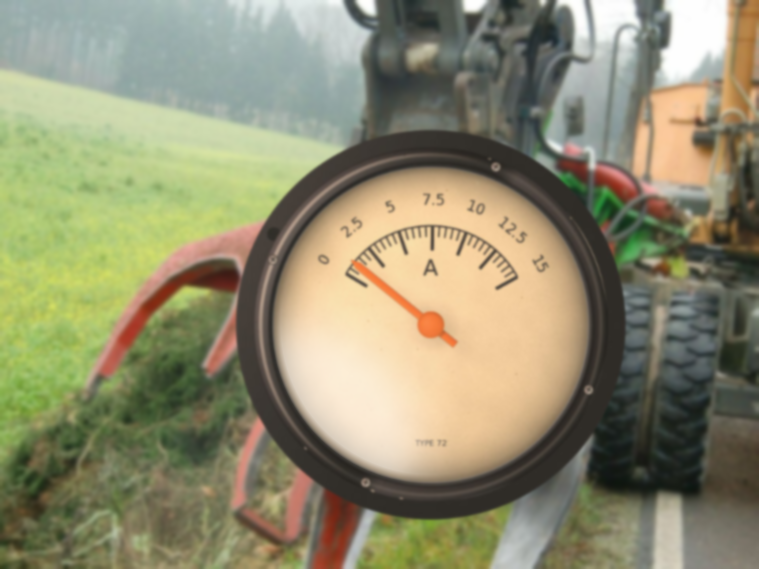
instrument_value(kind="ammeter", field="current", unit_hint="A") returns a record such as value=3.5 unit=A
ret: value=1 unit=A
